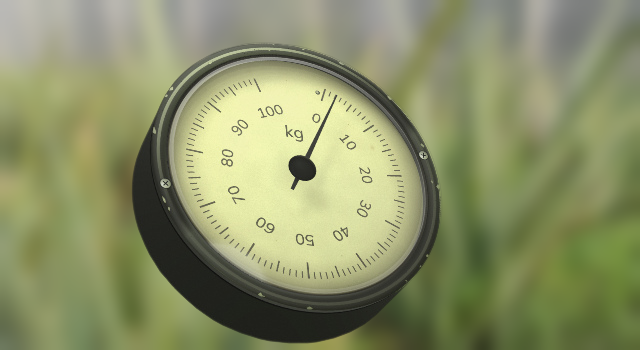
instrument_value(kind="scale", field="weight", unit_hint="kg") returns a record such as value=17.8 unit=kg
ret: value=2 unit=kg
